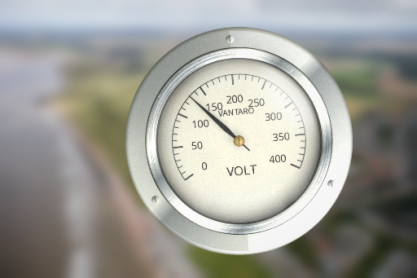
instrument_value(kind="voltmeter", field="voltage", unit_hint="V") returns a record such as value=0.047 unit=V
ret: value=130 unit=V
